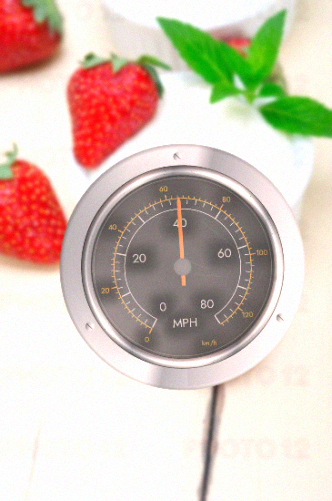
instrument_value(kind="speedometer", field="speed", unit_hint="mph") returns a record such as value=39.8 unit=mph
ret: value=40 unit=mph
